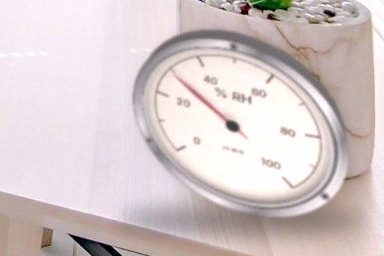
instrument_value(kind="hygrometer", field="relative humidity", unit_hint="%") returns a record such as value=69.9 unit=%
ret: value=30 unit=%
